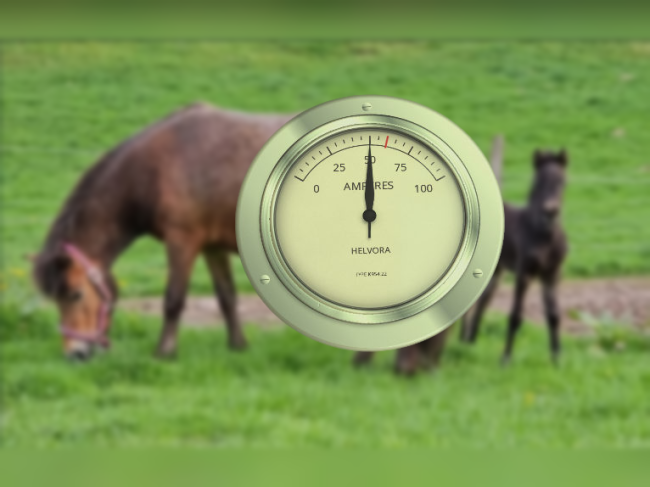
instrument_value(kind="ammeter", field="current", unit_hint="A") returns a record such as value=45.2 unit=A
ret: value=50 unit=A
